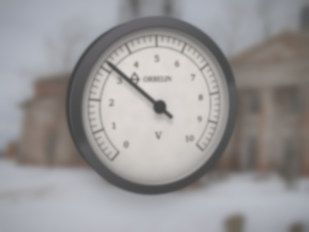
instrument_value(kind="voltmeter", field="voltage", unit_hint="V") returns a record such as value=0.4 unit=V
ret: value=3.2 unit=V
